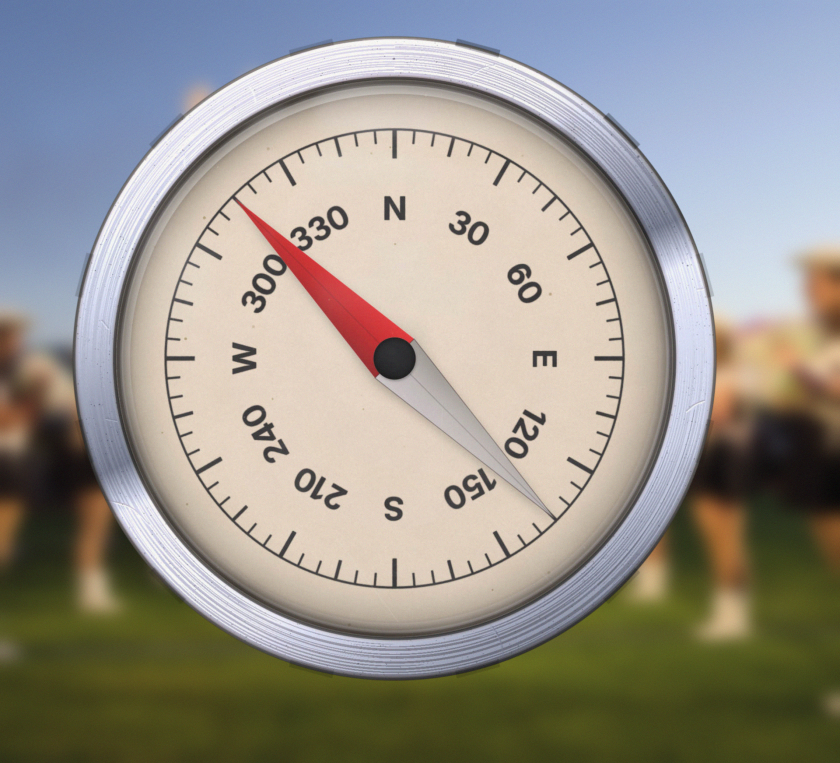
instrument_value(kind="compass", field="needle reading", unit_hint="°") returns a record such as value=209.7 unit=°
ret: value=315 unit=°
